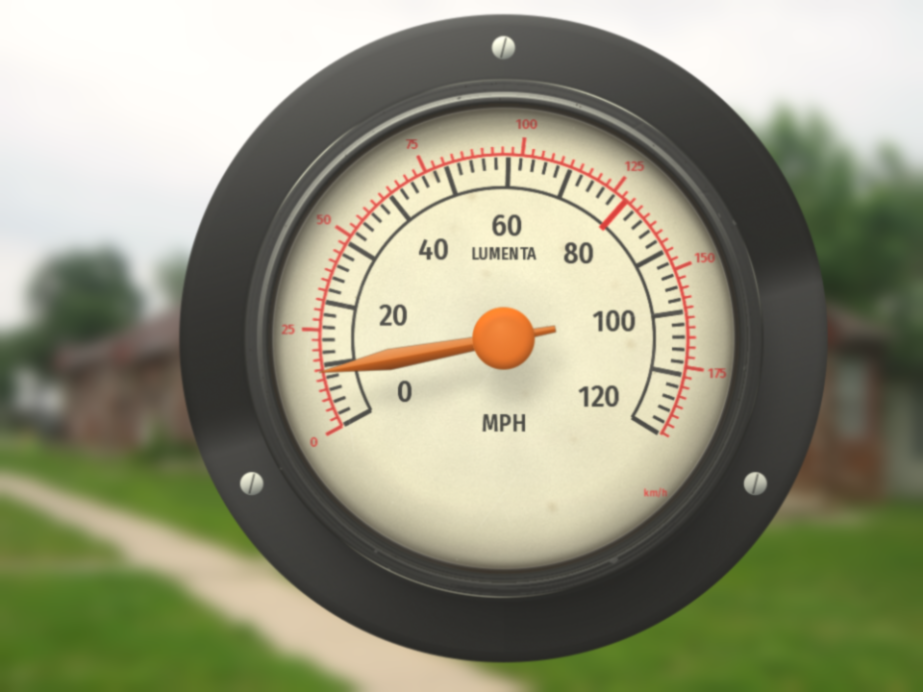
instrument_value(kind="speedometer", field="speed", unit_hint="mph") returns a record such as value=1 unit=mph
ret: value=9 unit=mph
